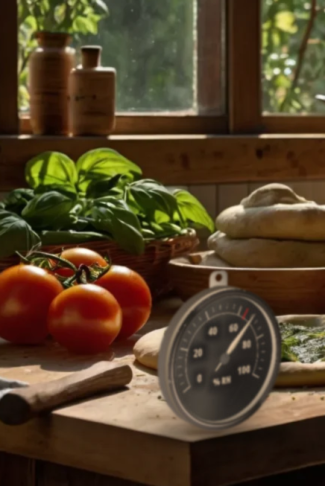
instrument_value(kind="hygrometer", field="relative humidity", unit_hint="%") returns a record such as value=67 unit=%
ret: value=68 unit=%
